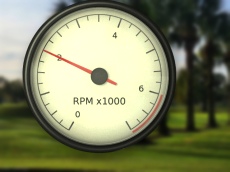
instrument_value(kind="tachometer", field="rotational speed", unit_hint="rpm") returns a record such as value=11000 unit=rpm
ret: value=2000 unit=rpm
